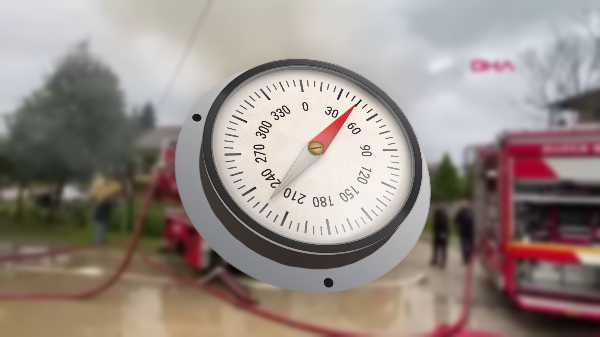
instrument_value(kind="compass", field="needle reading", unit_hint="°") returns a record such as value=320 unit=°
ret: value=45 unit=°
